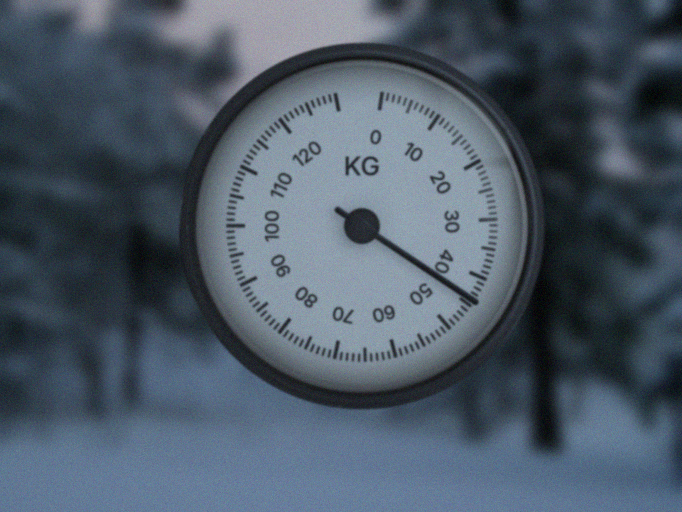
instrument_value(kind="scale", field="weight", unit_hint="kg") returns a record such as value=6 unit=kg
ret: value=44 unit=kg
